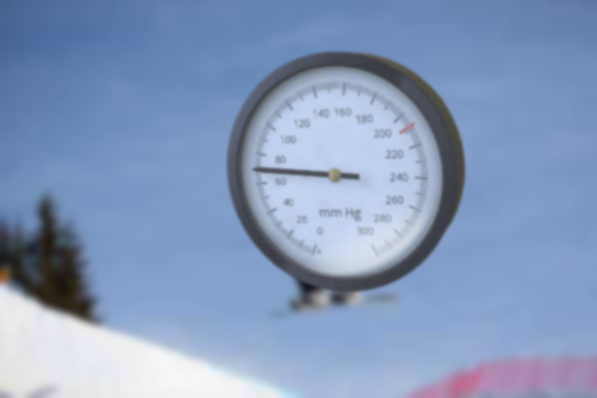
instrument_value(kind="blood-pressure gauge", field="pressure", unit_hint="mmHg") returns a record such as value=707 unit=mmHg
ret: value=70 unit=mmHg
